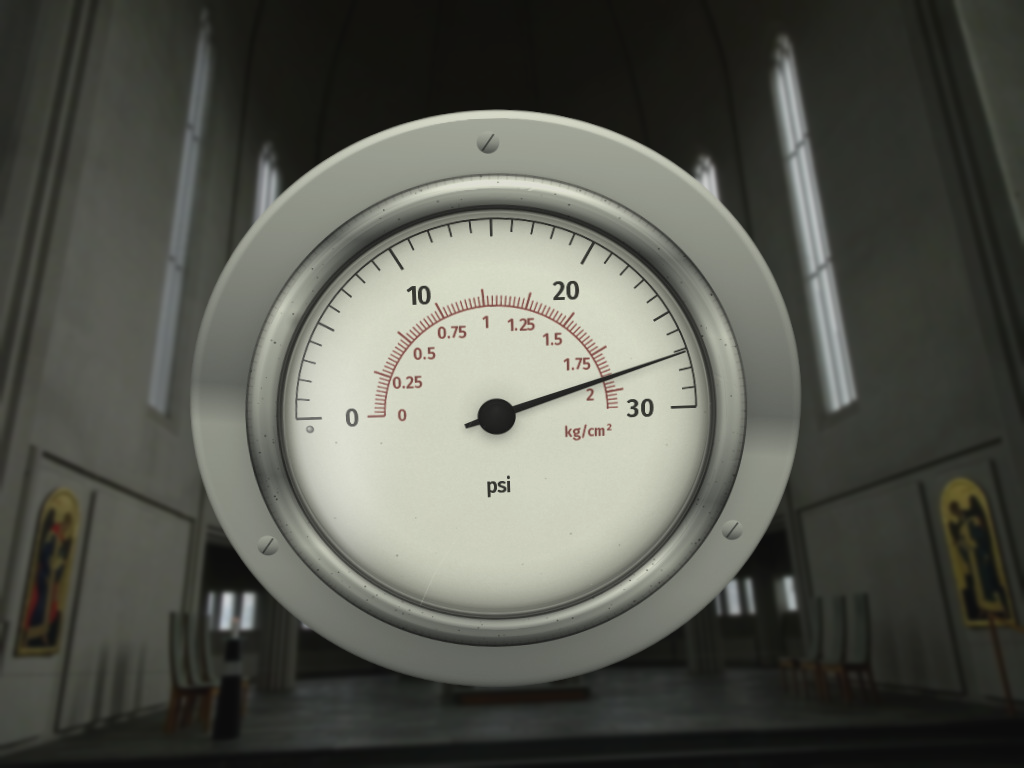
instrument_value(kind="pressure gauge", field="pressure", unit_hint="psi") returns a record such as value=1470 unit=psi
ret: value=27 unit=psi
